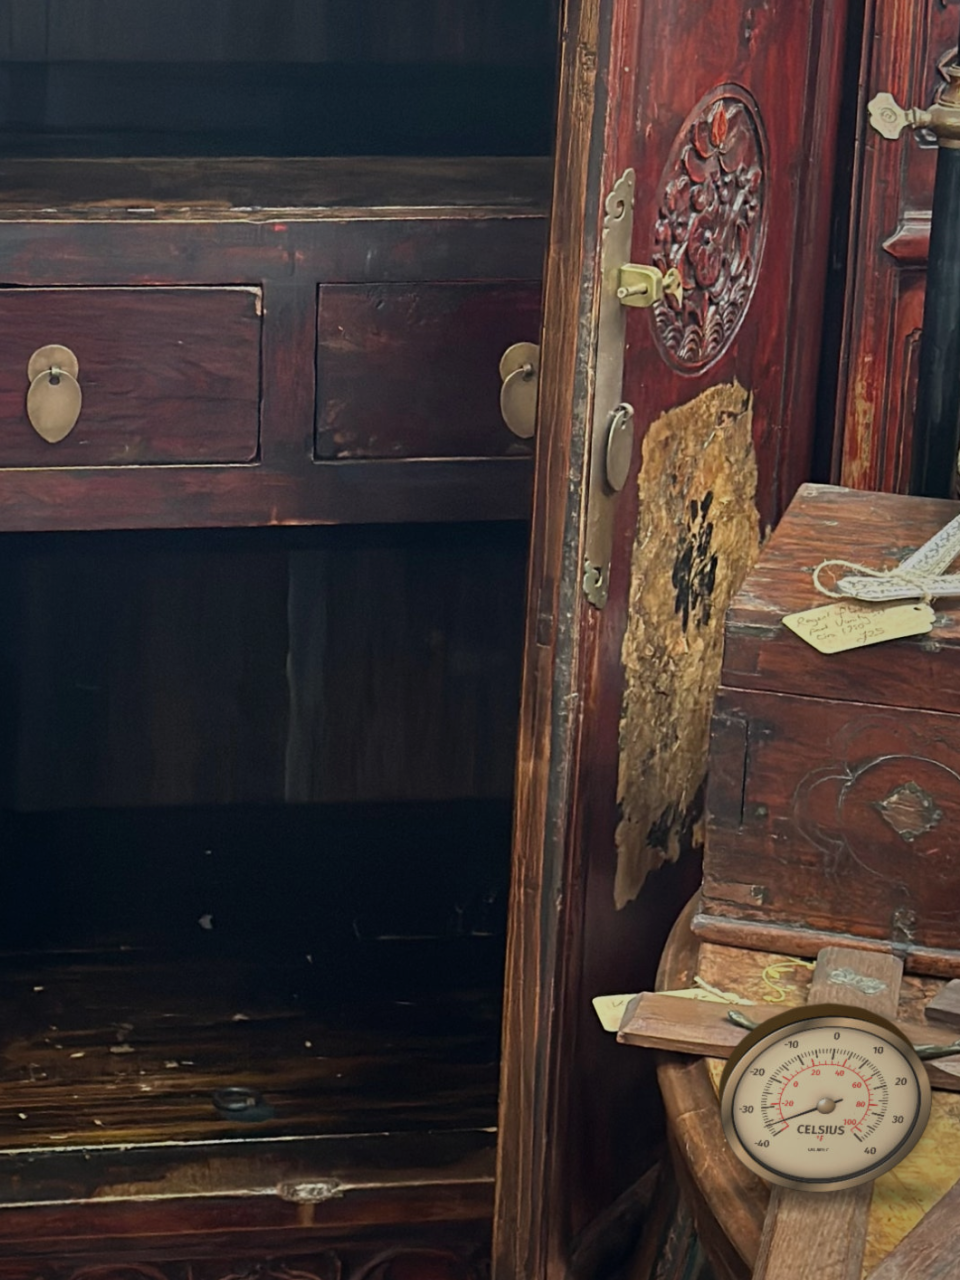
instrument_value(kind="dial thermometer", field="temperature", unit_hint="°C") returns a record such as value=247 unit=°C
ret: value=-35 unit=°C
